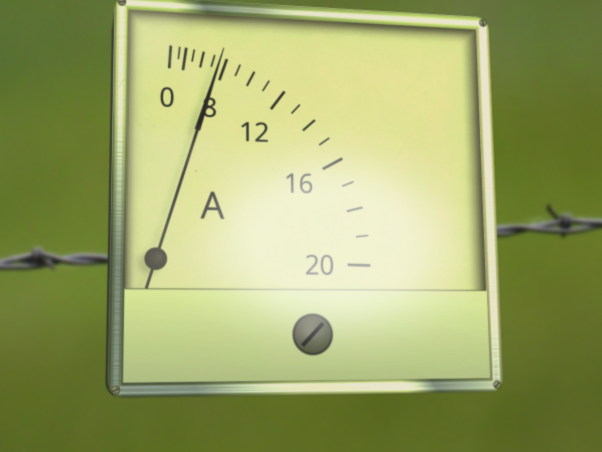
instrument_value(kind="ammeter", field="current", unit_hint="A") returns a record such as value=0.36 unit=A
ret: value=7.5 unit=A
